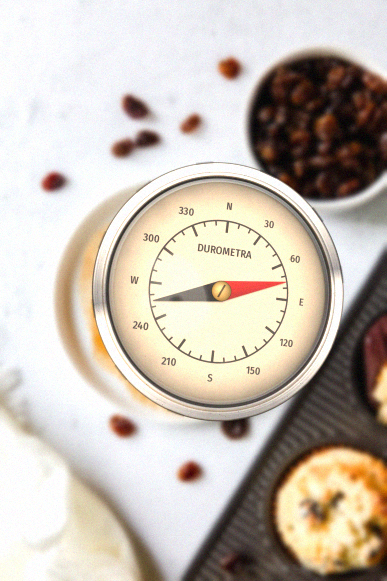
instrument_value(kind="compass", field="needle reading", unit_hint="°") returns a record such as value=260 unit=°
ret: value=75 unit=°
